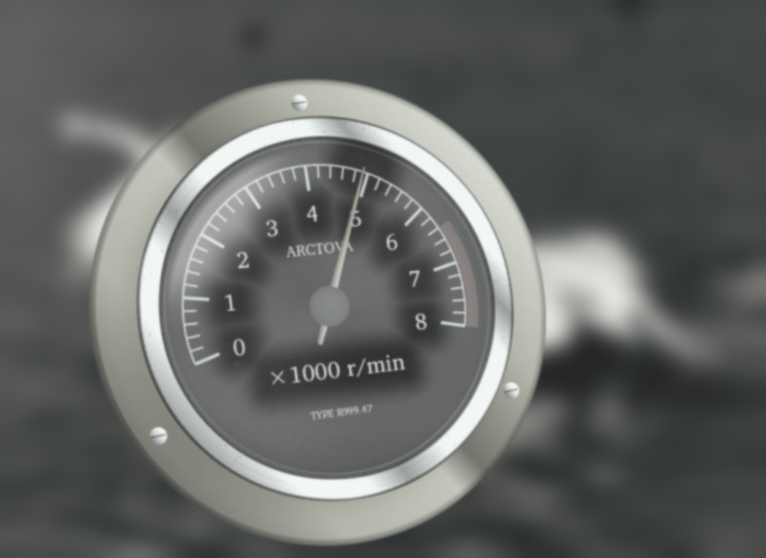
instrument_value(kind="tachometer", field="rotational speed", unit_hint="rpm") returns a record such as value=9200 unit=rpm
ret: value=4900 unit=rpm
